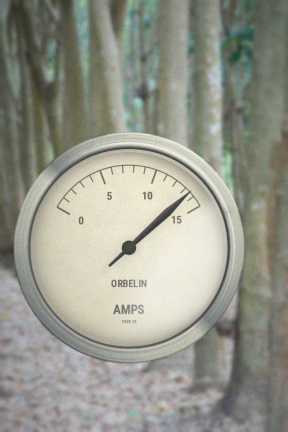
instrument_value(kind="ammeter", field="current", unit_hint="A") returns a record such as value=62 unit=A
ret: value=13.5 unit=A
